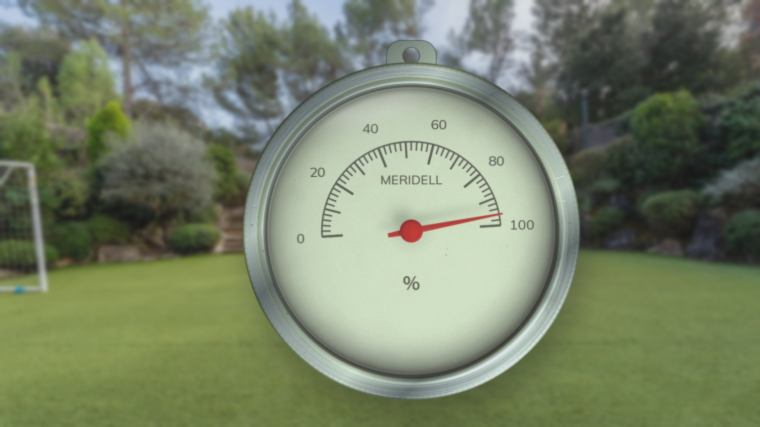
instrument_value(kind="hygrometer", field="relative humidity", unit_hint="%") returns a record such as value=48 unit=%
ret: value=96 unit=%
